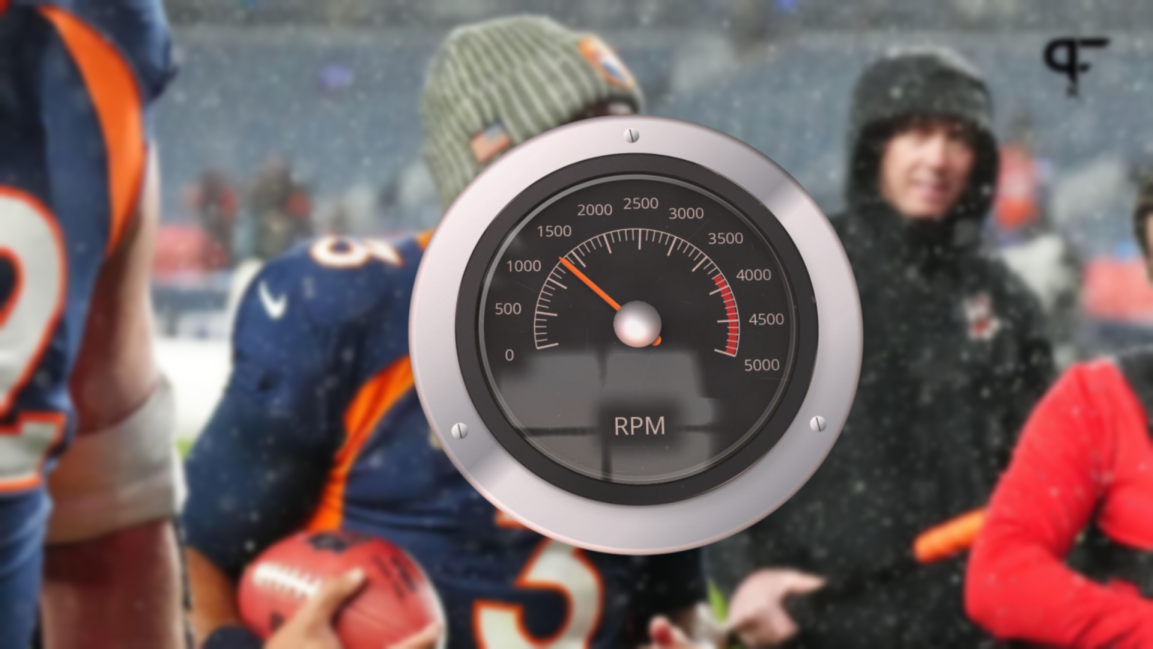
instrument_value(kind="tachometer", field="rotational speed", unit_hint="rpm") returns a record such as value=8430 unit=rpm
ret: value=1300 unit=rpm
